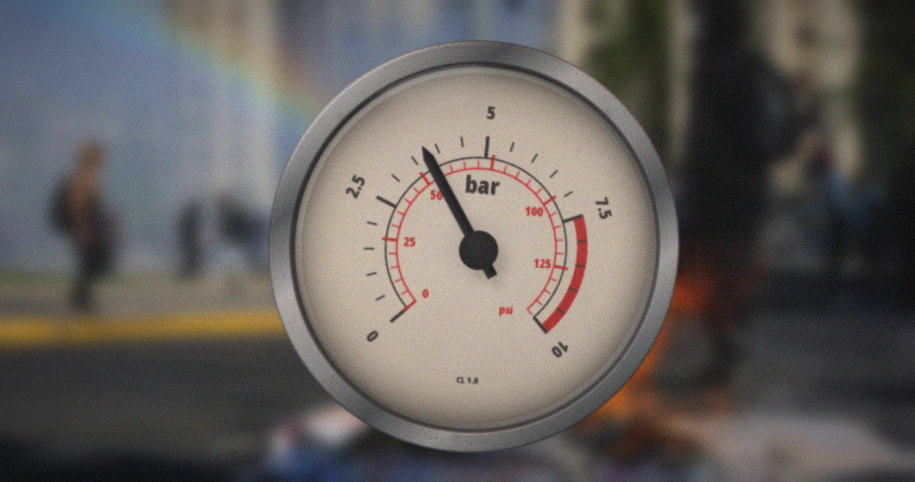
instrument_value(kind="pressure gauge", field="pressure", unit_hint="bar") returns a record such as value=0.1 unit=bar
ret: value=3.75 unit=bar
